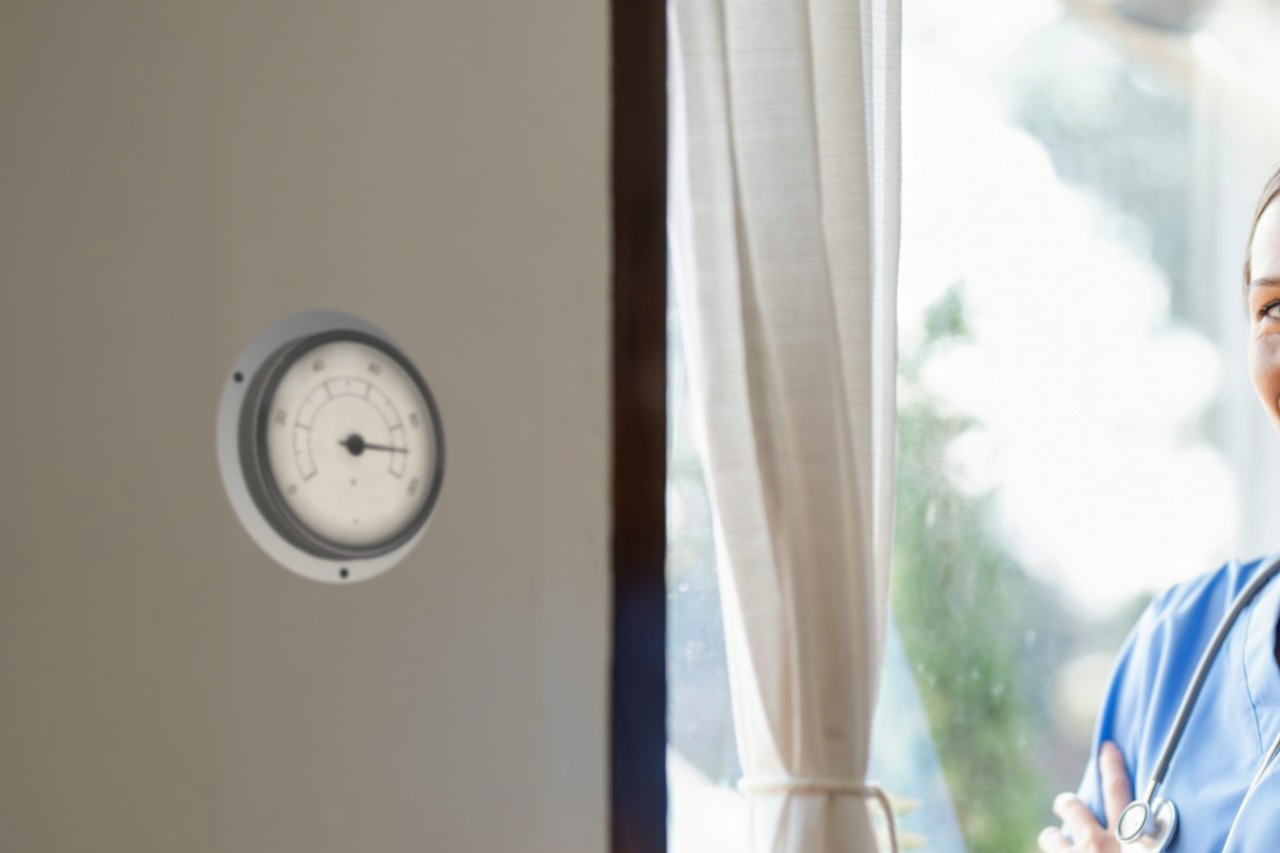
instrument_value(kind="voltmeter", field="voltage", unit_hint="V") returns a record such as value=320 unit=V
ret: value=90 unit=V
